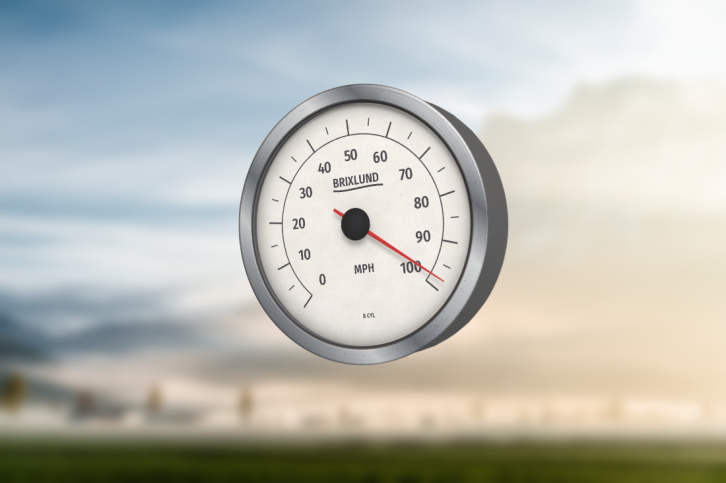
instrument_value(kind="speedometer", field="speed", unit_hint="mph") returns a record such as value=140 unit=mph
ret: value=97.5 unit=mph
